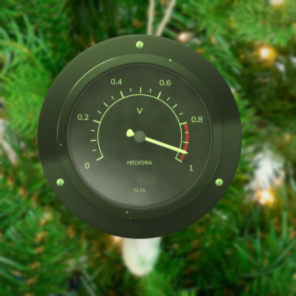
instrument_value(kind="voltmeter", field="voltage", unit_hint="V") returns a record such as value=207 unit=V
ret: value=0.95 unit=V
